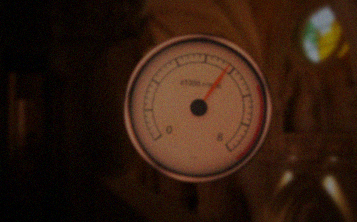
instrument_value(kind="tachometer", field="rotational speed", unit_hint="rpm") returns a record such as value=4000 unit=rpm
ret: value=4800 unit=rpm
